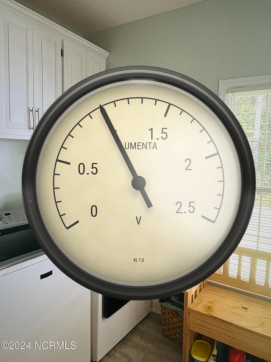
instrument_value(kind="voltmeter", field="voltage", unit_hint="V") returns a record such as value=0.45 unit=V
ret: value=1 unit=V
